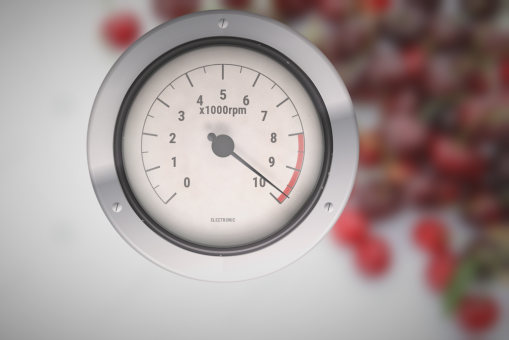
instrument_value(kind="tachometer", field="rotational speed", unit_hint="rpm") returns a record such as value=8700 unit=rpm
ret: value=9750 unit=rpm
